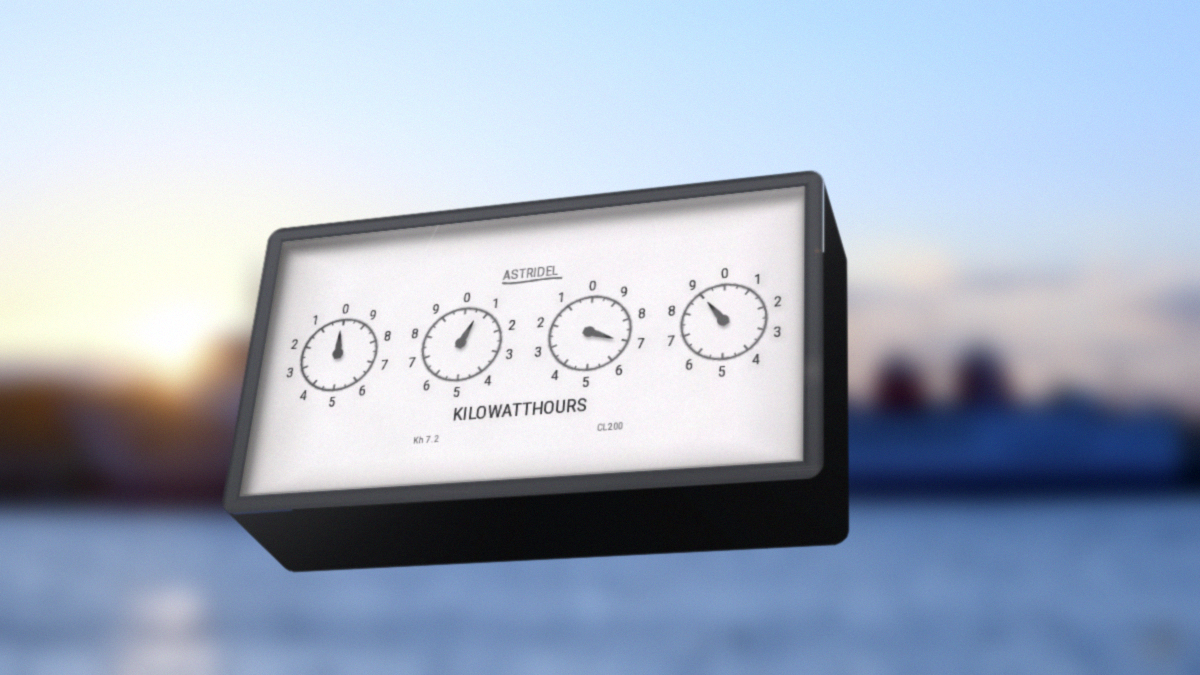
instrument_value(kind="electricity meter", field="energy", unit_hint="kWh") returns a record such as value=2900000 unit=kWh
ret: value=69 unit=kWh
